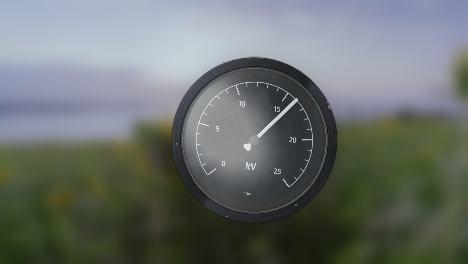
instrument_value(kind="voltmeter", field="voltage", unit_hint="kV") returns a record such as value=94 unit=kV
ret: value=16 unit=kV
